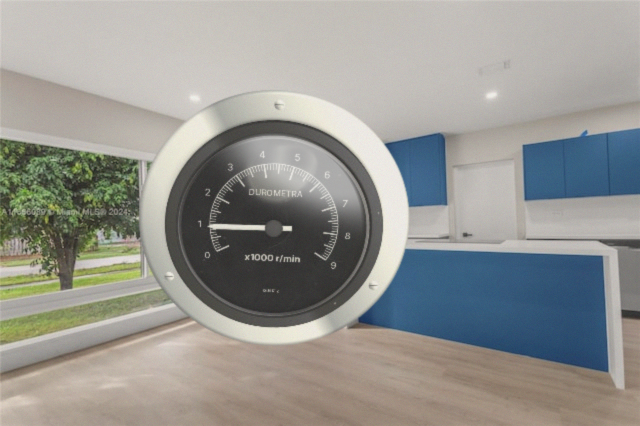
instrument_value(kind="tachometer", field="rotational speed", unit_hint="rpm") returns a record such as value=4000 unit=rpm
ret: value=1000 unit=rpm
